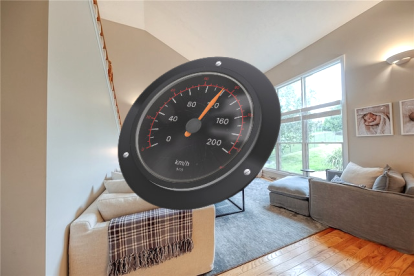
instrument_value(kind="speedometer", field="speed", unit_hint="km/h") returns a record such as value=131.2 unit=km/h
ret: value=120 unit=km/h
